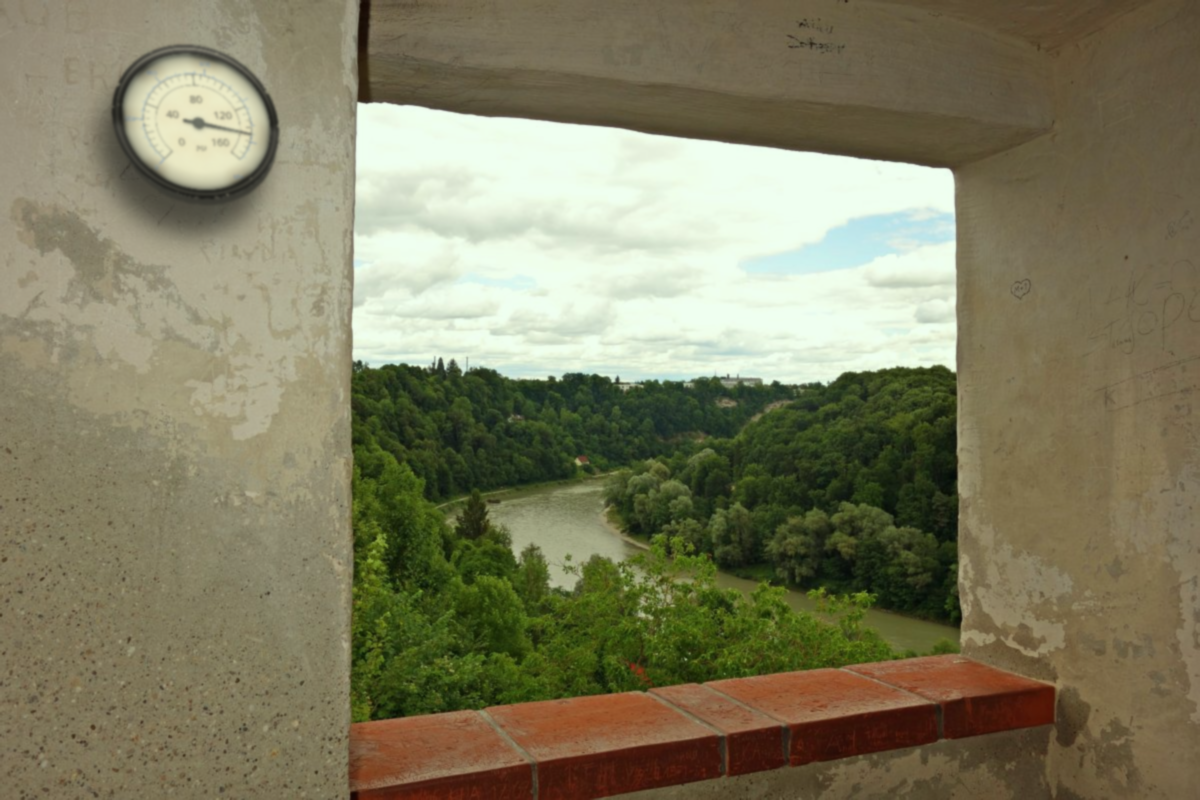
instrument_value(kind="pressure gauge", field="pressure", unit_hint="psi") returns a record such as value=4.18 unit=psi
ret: value=140 unit=psi
